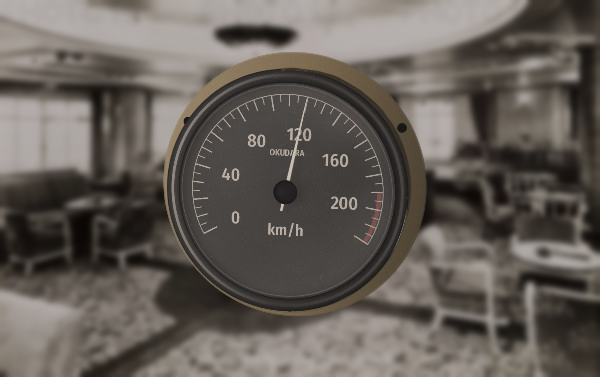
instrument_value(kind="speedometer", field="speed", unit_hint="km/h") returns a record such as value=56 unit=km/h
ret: value=120 unit=km/h
